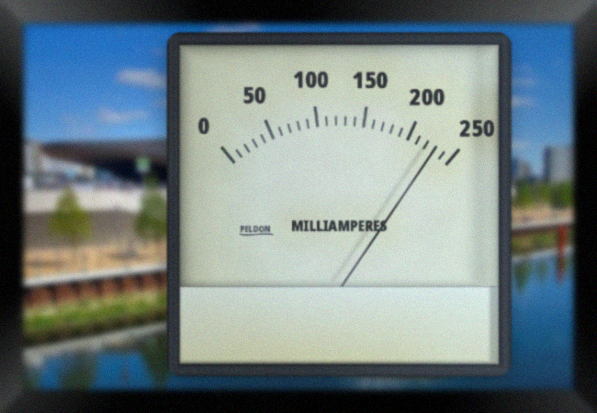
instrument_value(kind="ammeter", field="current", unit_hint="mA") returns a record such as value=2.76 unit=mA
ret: value=230 unit=mA
